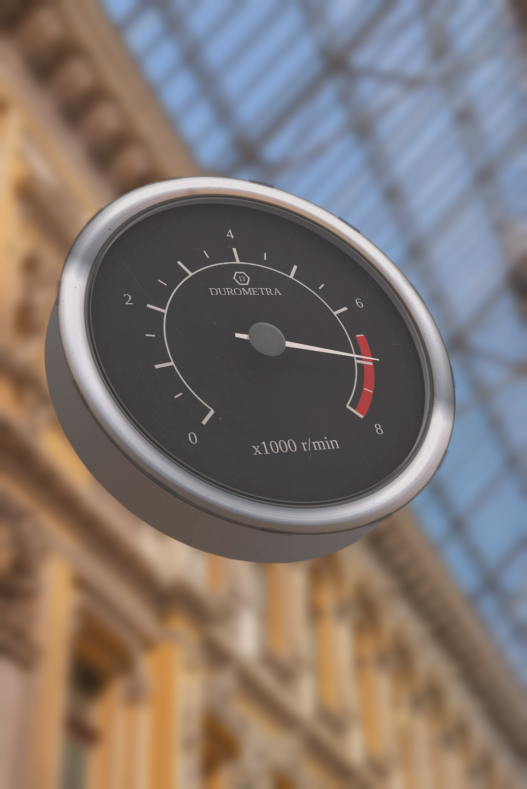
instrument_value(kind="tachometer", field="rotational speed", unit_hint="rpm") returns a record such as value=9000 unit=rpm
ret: value=7000 unit=rpm
